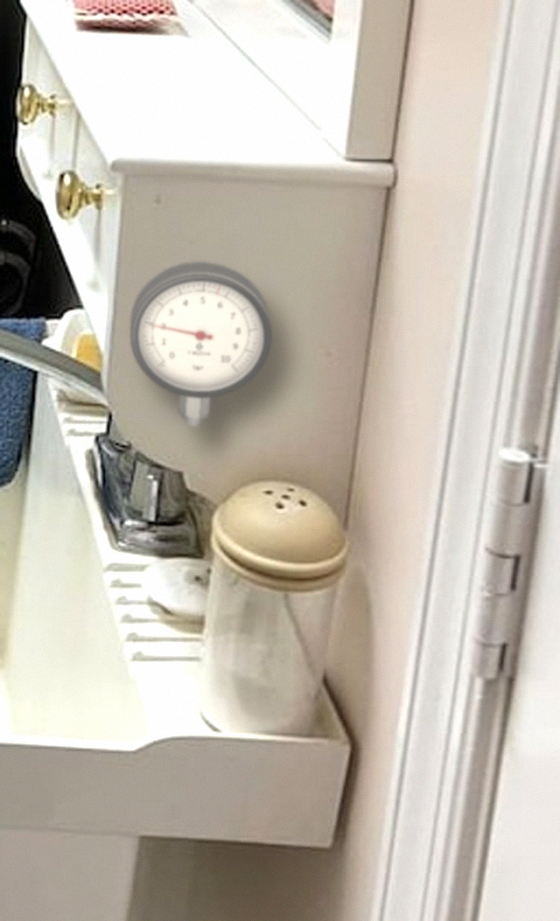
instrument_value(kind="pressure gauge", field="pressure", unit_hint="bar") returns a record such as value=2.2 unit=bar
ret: value=2 unit=bar
